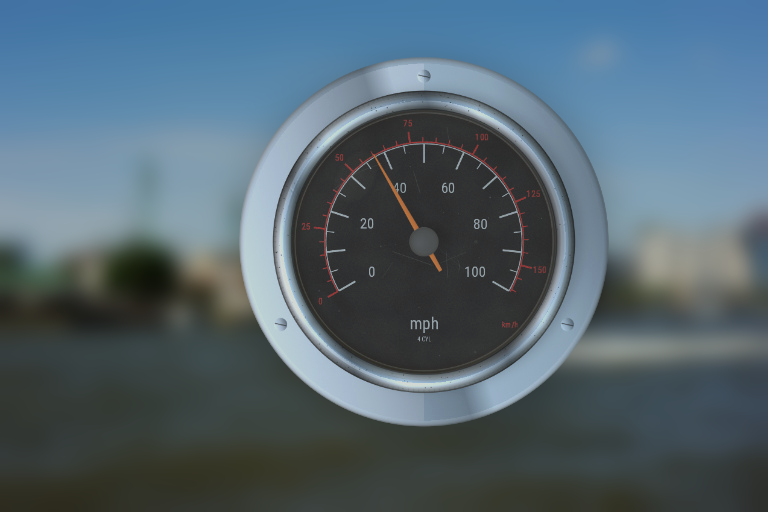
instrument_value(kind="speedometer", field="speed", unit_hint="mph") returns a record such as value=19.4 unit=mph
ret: value=37.5 unit=mph
